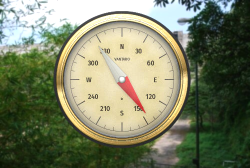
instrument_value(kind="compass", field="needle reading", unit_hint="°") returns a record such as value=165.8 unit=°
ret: value=145 unit=°
